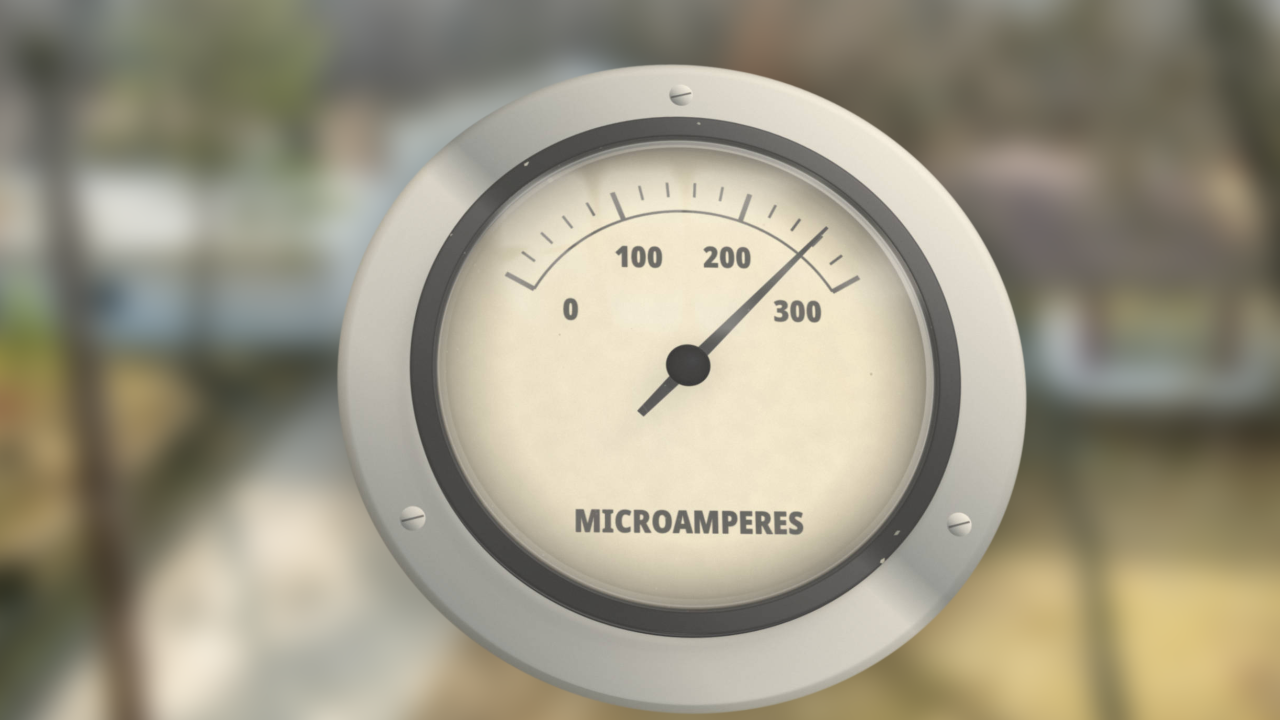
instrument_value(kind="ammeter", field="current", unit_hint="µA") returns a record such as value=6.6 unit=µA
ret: value=260 unit=µA
